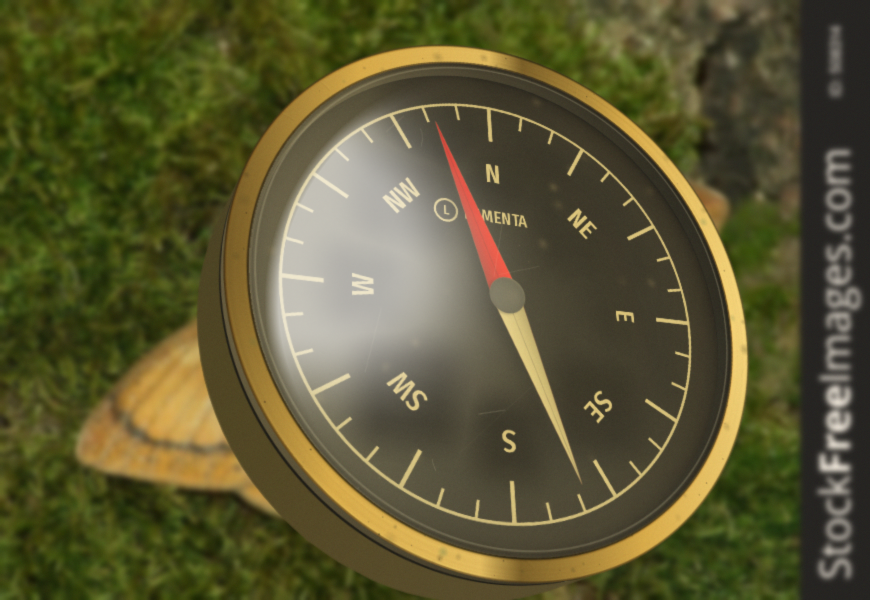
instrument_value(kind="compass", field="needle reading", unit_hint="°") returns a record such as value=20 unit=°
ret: value=340 unit=°
